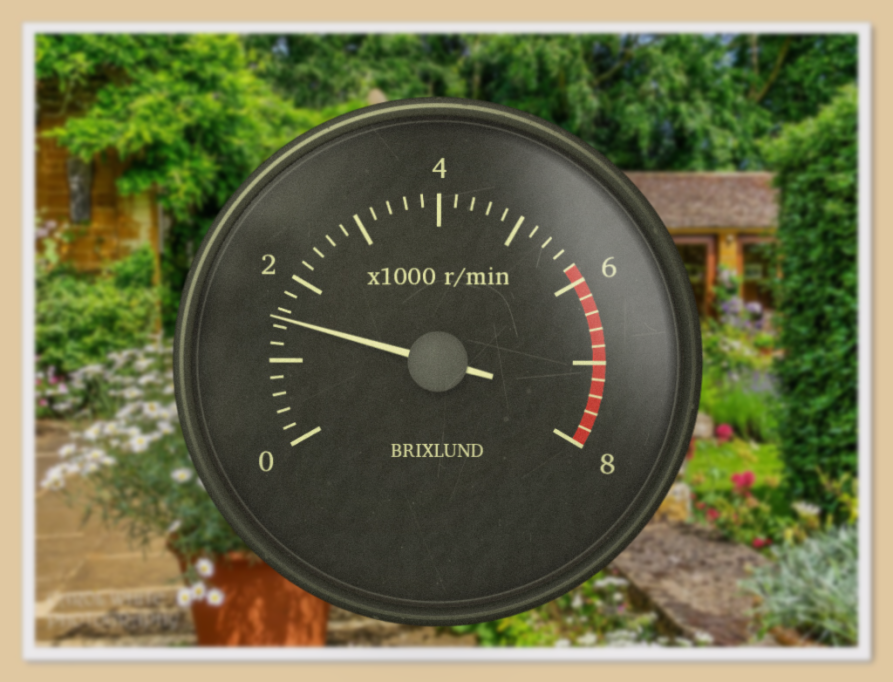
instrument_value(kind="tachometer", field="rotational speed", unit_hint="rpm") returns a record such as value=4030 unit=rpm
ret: value=1500 unit=rpm
